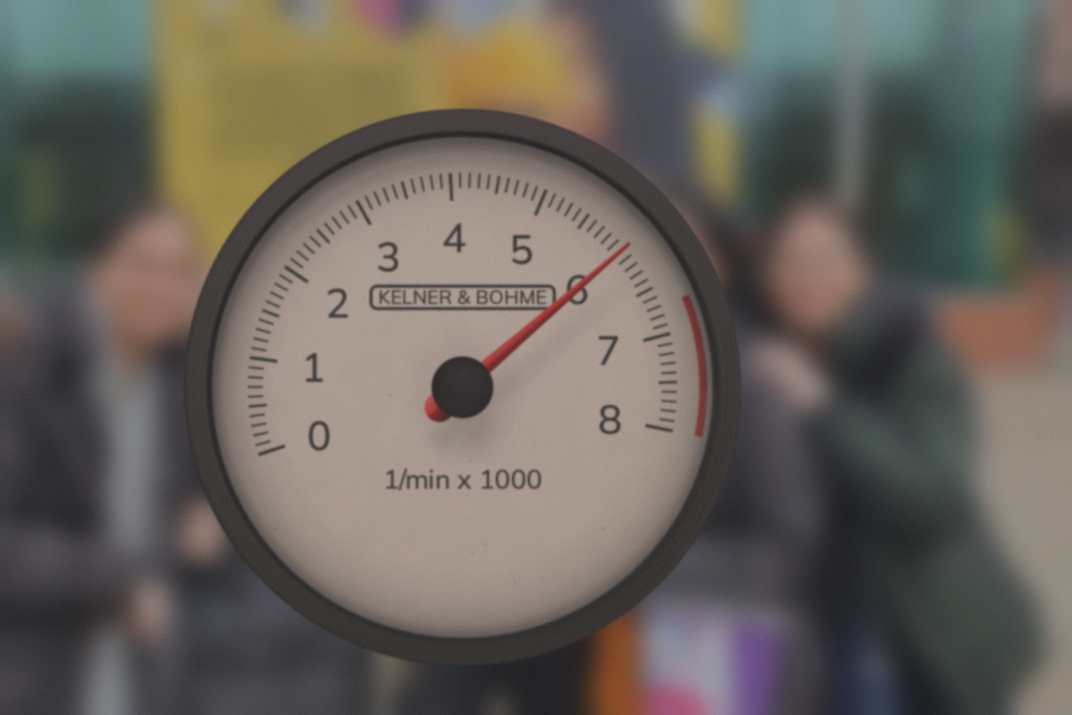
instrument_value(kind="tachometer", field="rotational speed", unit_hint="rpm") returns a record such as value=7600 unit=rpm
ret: value=6000 unit=rpm
